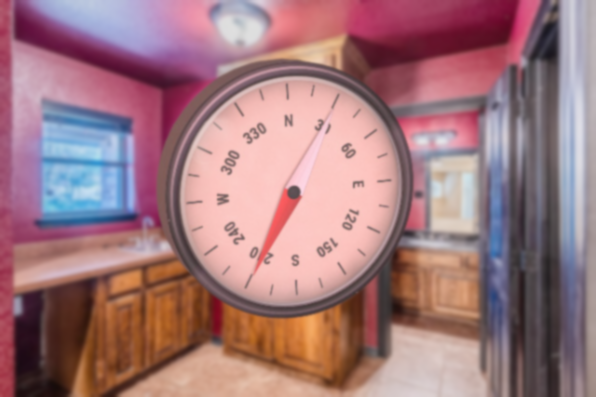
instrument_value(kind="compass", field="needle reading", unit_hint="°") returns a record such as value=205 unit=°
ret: value=210 unit=°
